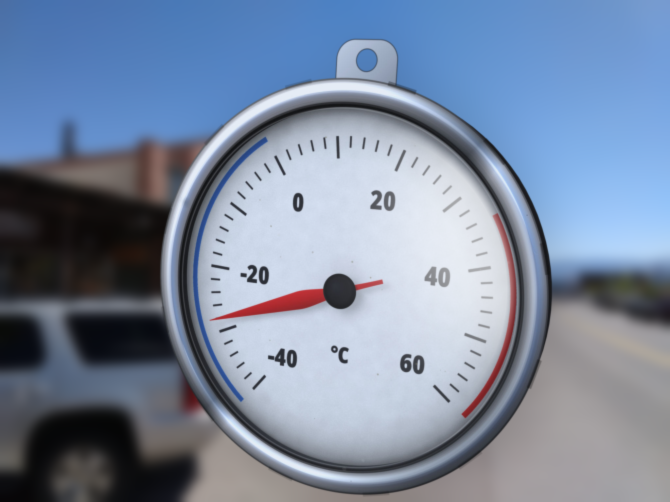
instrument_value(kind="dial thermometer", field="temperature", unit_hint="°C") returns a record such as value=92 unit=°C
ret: value=-28 unit=°C
